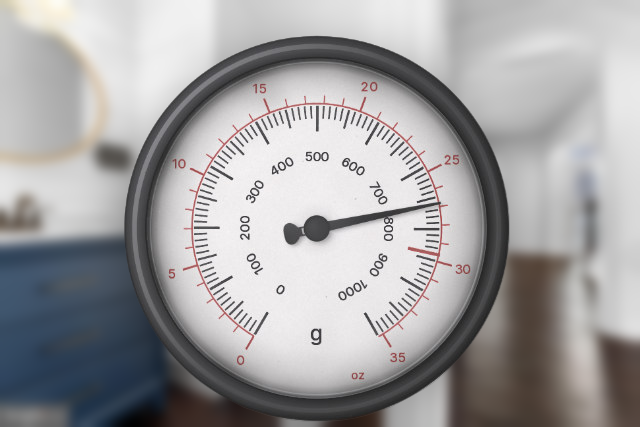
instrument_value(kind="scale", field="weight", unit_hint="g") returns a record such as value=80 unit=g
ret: value=760 unit=g
